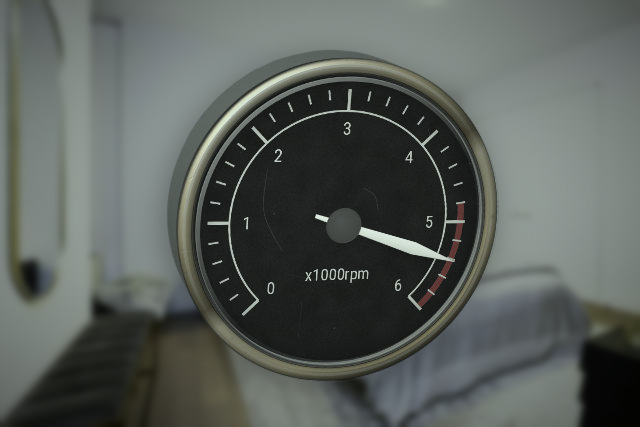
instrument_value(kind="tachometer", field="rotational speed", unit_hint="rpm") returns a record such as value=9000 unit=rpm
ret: value=5400 unit=rpm
